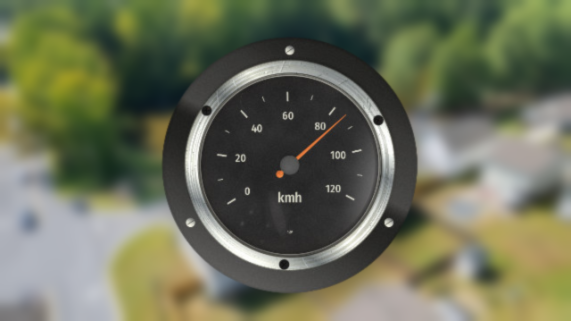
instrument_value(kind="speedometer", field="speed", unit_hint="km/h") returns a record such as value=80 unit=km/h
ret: value=85 unit=km/h
